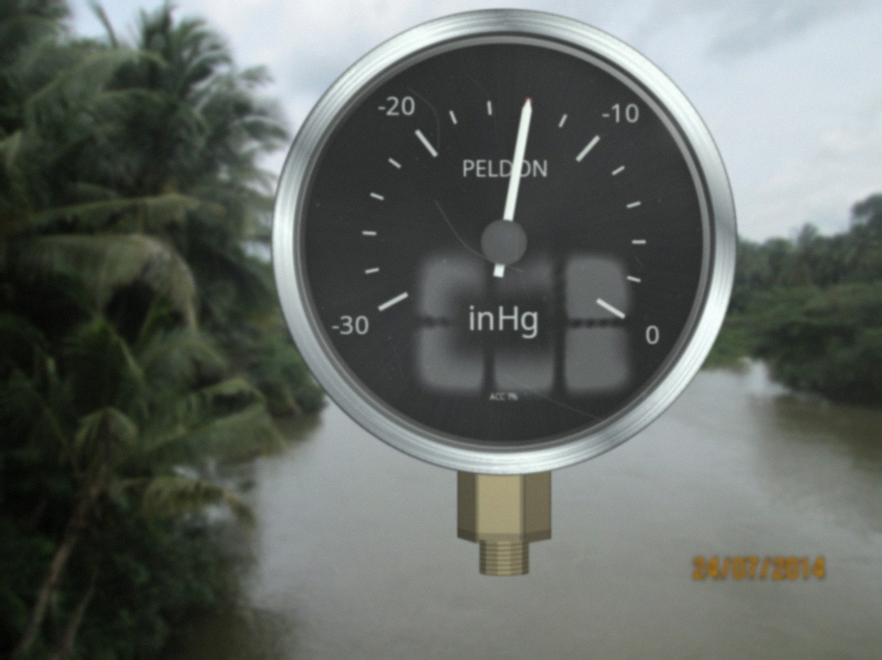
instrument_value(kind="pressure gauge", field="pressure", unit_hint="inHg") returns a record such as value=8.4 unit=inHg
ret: value=-14 unit=inHg
